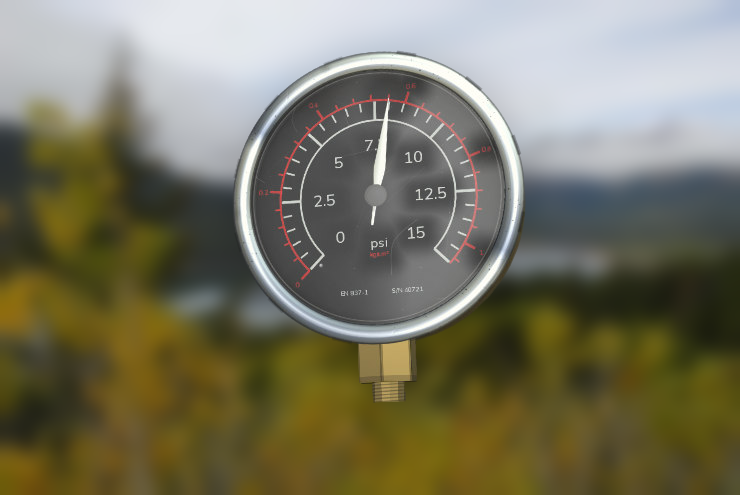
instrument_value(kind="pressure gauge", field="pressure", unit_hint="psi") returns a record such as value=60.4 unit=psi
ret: value=8 unit=psi
